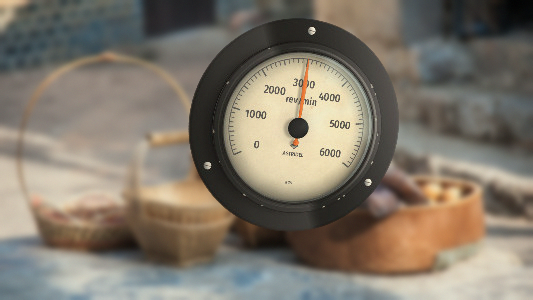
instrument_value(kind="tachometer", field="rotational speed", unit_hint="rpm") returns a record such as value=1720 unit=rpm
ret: value=3000 unit=rpm
